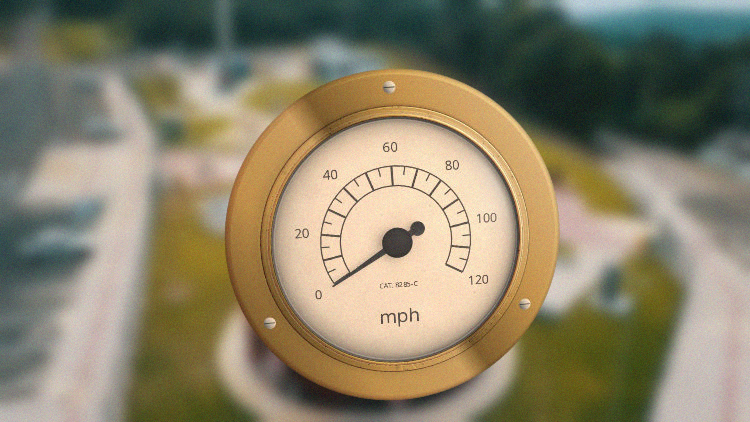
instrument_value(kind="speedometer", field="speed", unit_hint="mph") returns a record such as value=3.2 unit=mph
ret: value=0 unit=mph
